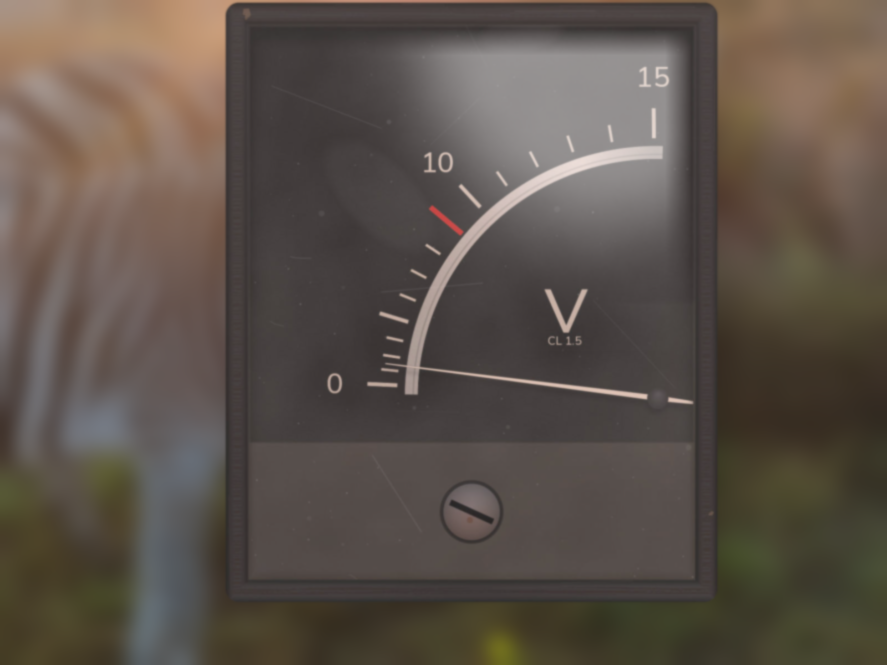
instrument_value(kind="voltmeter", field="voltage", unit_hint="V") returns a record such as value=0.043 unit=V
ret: value=2.5 unit=V
